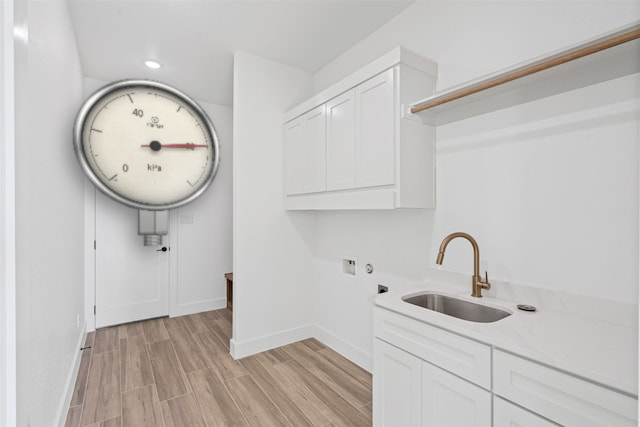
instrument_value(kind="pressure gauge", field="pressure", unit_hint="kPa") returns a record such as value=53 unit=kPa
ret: value=80 unit=kPa
